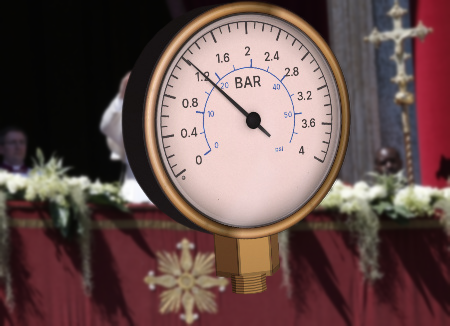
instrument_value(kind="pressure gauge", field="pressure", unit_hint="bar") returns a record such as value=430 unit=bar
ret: value=1.2 unit=bar
